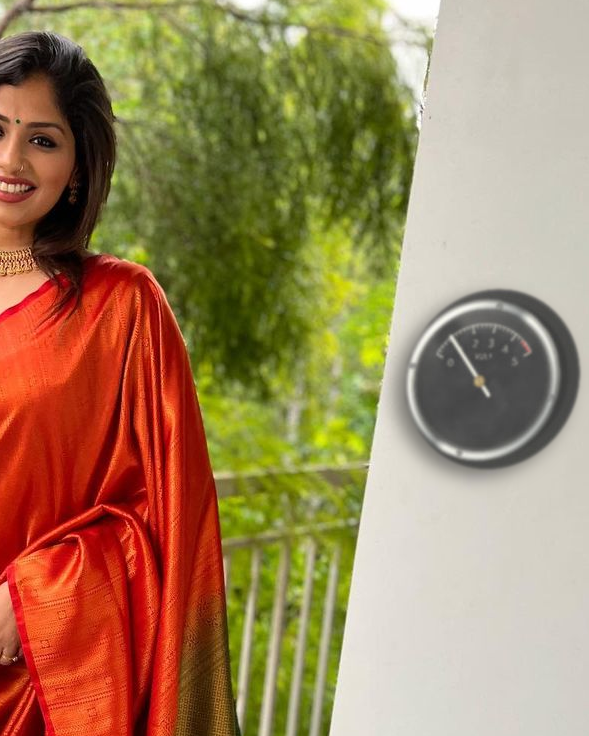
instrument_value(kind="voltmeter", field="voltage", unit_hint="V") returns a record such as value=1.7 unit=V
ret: value=1 unit=V
